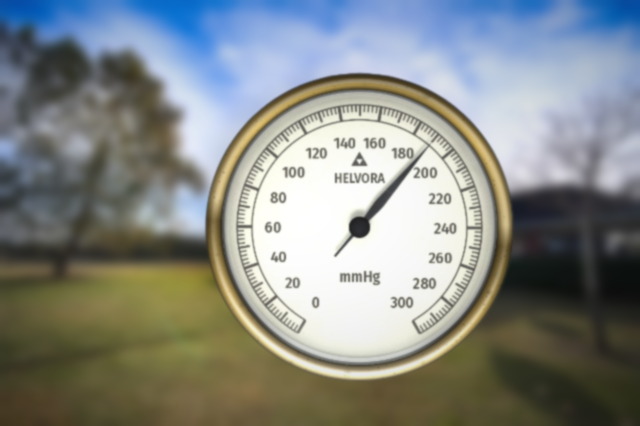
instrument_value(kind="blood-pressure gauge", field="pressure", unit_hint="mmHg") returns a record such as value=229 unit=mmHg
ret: value=190 unit=mmHg
